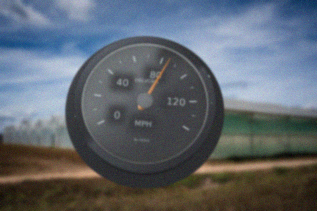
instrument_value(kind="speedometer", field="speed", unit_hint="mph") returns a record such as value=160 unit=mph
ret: value=85 unit=mph
